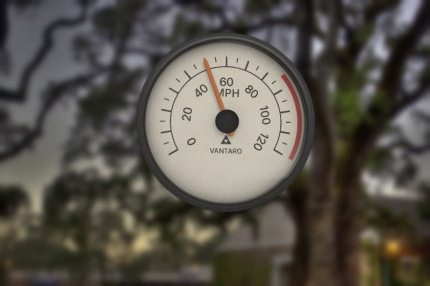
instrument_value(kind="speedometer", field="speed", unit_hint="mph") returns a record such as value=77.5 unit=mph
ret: value=50 unit=mph
